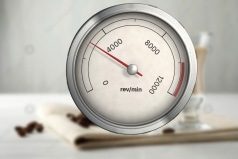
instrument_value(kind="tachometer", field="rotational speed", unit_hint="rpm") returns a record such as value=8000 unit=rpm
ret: value=3000 unit=rpm
